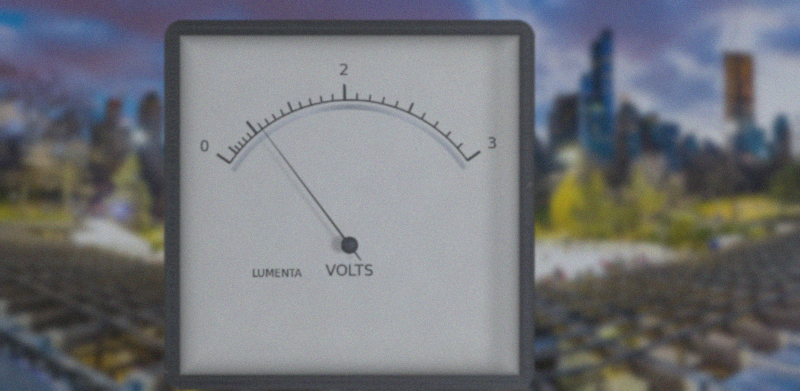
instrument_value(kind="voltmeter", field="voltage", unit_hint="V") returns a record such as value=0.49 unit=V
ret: value=1.1 unit=V
